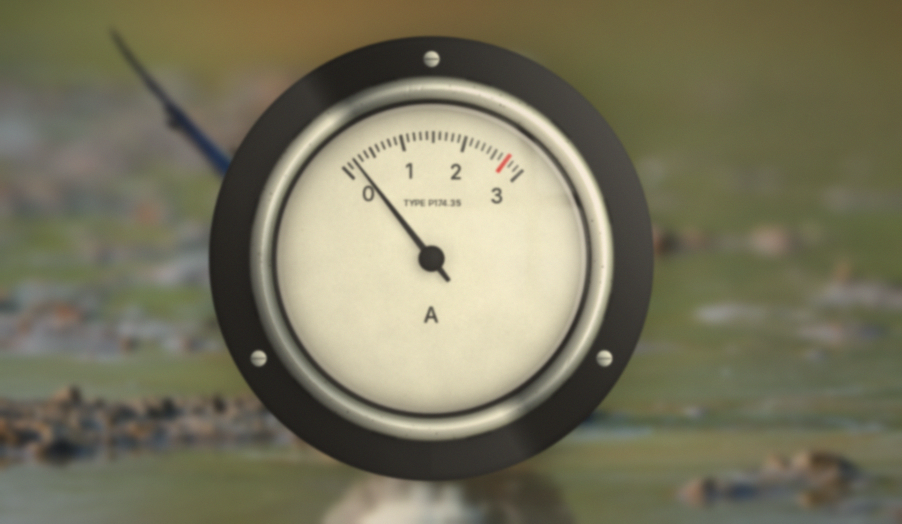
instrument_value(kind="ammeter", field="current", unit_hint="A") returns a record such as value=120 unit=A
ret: value=0.2 unit=A
